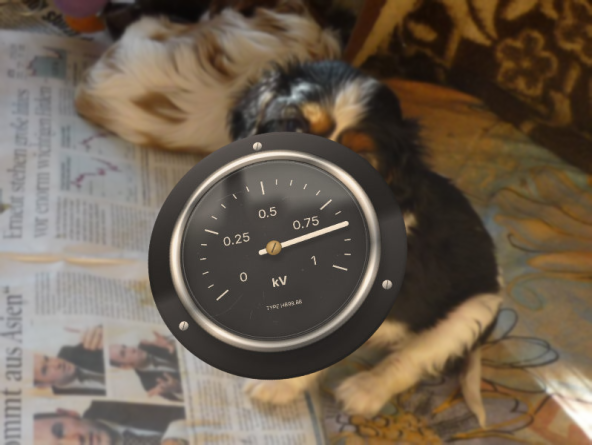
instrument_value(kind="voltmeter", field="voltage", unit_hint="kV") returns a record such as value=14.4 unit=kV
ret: value=0.85 unit=kV
